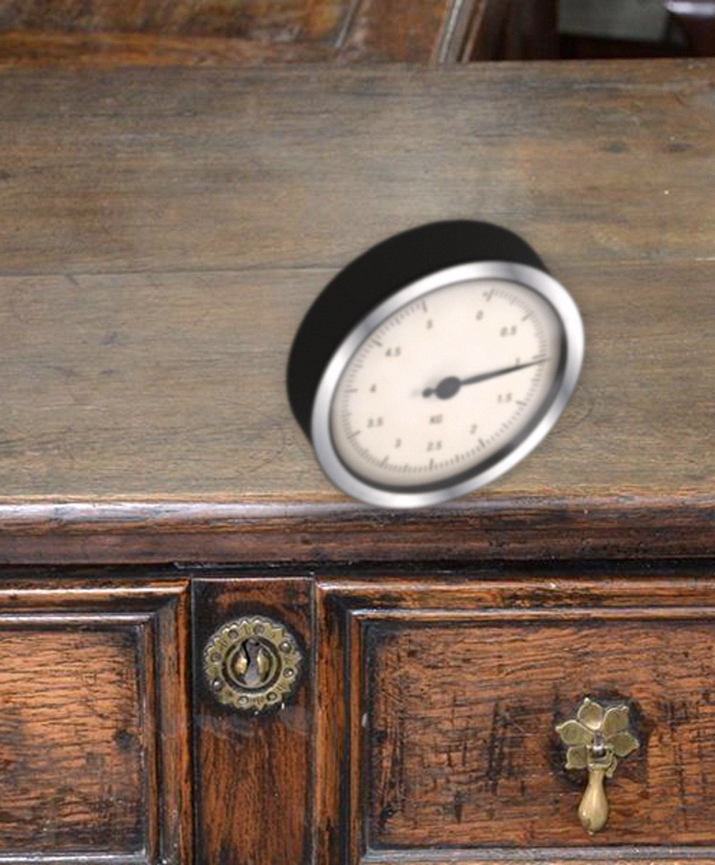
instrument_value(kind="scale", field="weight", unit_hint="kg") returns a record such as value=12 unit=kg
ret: value=1 unit=kg
